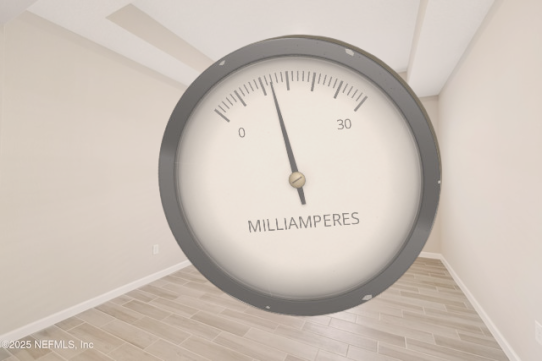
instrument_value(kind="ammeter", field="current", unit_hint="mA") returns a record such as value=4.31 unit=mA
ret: value=12 unit=mA
